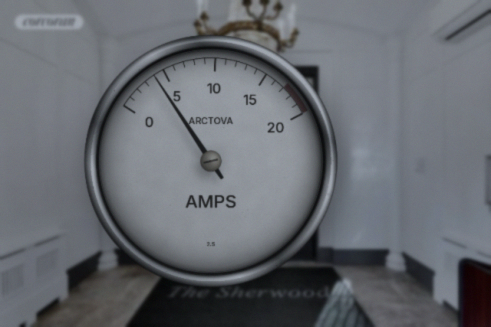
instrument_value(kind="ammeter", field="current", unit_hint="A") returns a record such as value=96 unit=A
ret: value=4 unit=A
